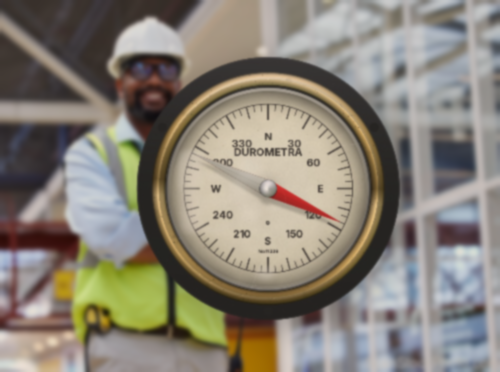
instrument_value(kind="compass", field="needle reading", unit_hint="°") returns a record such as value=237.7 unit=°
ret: value=115 unit=°
